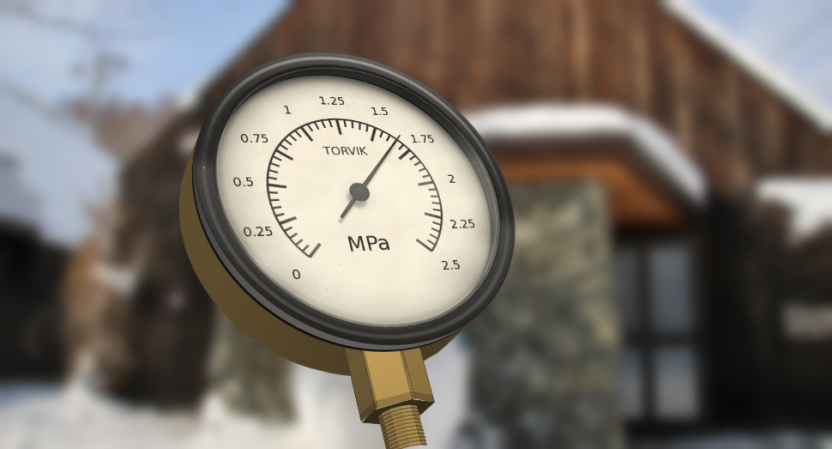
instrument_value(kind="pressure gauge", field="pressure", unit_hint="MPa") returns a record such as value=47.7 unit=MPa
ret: value=1.65 unit=MPa
